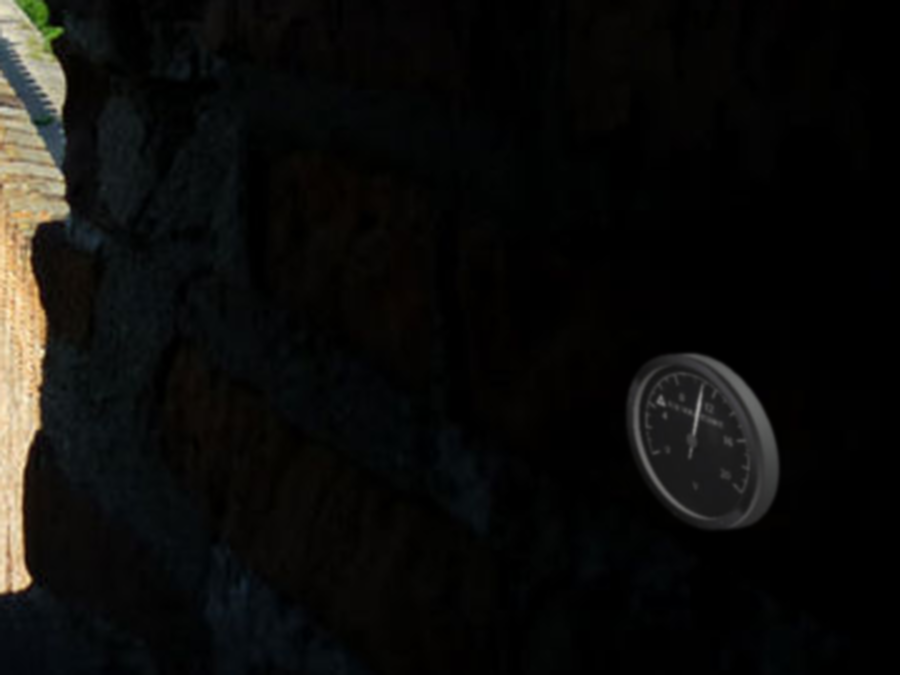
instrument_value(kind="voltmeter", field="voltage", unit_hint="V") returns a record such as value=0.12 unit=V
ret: value=11 unit=V
